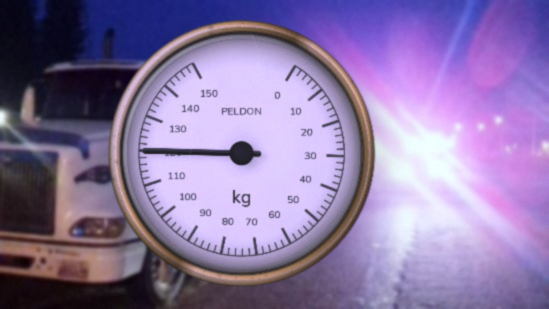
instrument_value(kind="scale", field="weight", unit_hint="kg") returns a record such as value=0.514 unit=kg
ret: value=120 unit=kg
